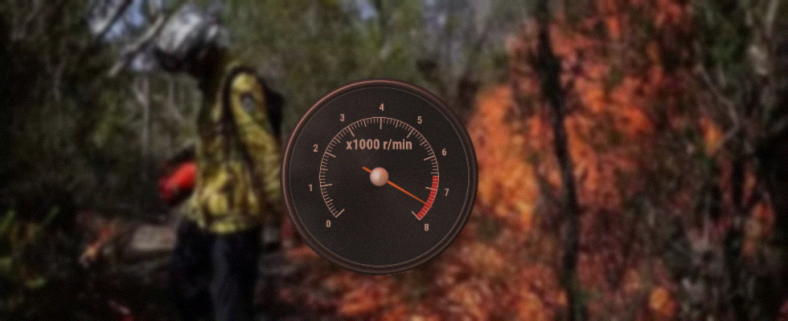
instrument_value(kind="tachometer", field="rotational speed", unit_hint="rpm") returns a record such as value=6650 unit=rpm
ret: value=7500 unit=rpm
